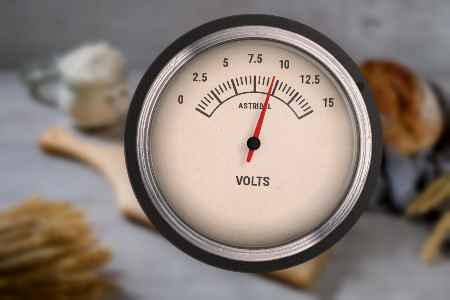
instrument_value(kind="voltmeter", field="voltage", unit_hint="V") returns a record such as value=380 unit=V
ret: value=9.5 unit=V
